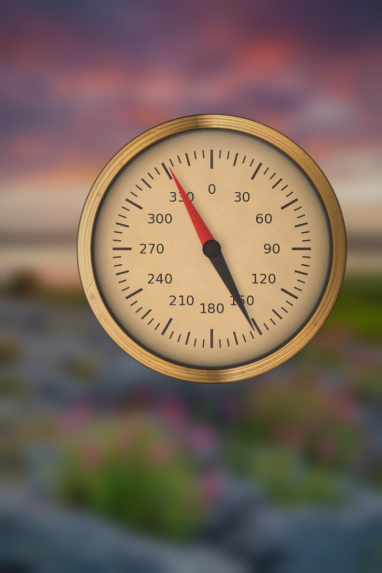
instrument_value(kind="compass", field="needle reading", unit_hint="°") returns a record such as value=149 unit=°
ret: value=332.5 unit=°
